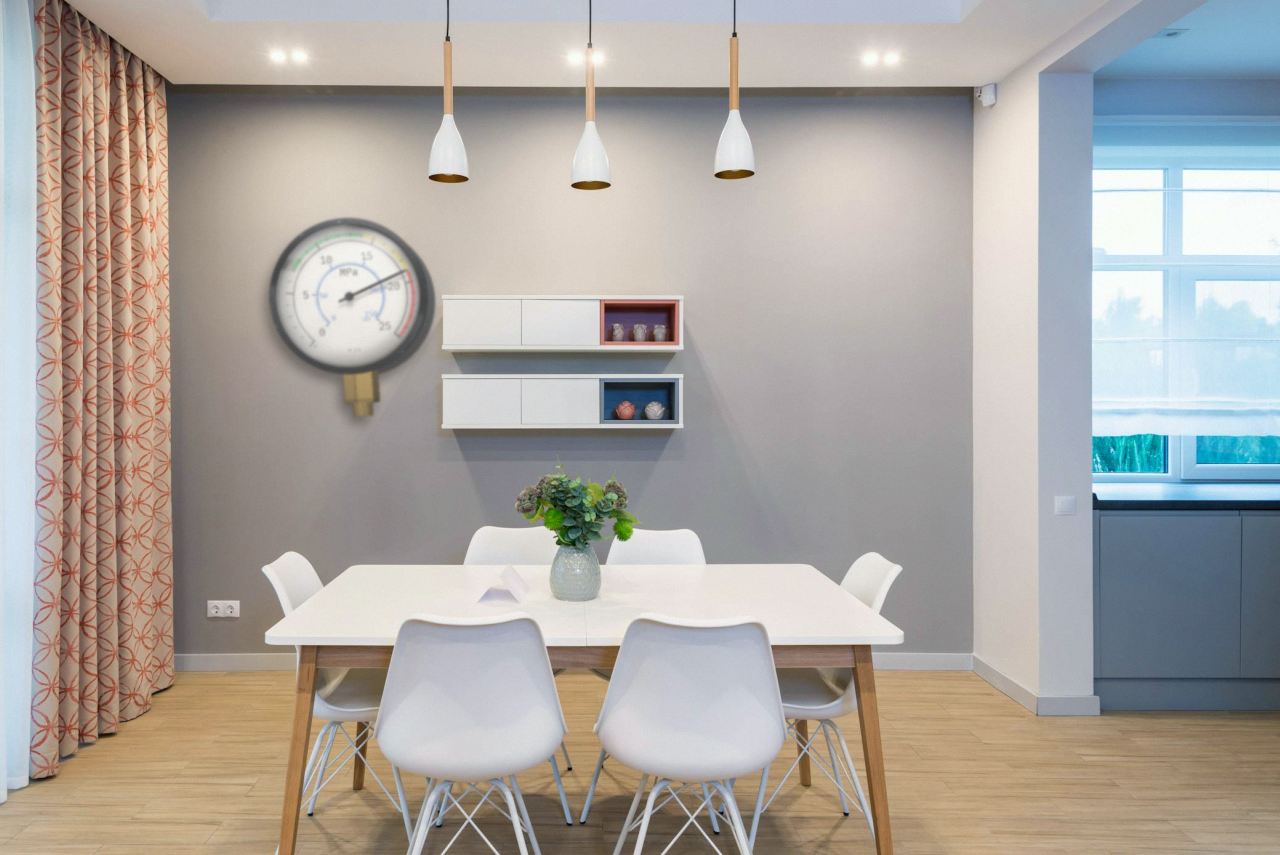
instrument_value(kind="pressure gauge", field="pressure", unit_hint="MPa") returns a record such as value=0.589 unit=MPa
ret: value=19 unit=MPa
